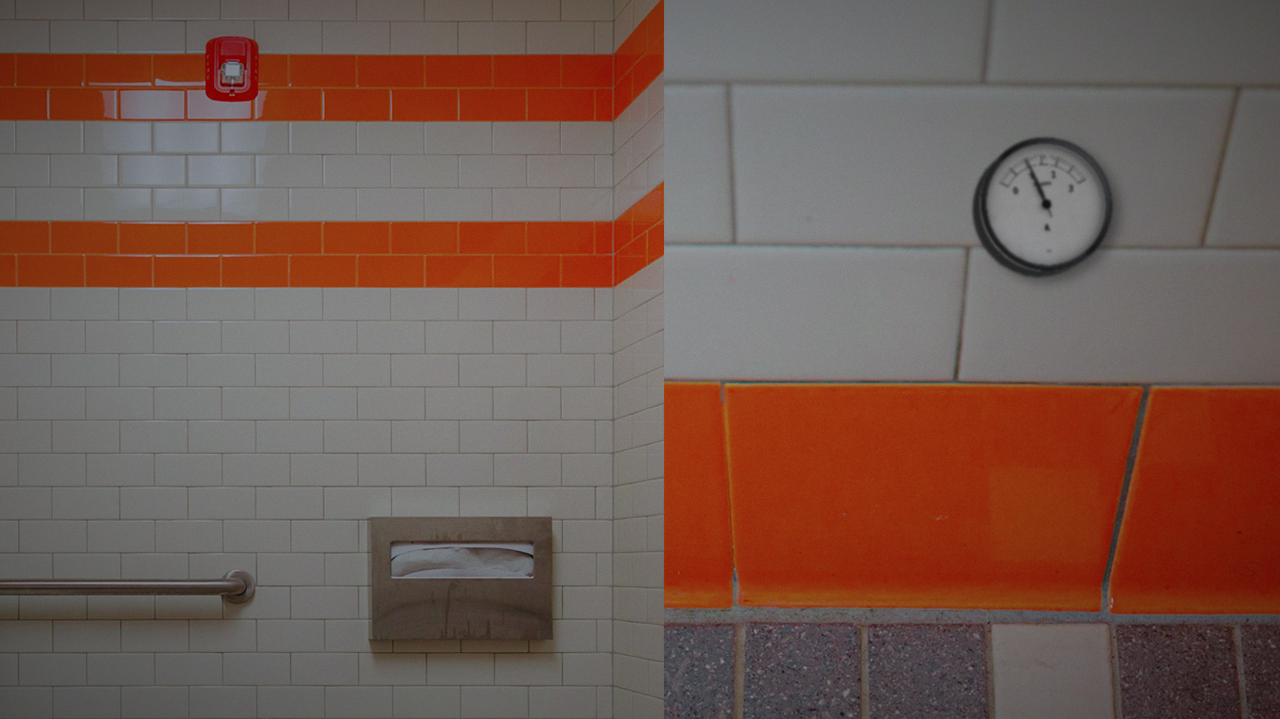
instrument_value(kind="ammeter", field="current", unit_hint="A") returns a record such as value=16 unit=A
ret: value=1 unit=A
